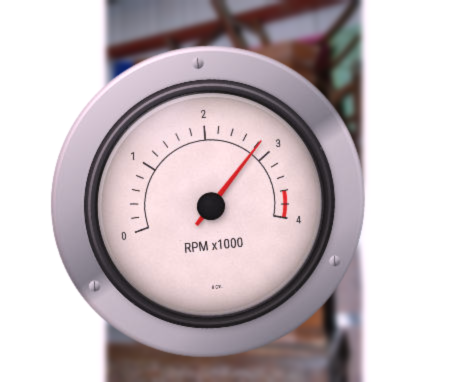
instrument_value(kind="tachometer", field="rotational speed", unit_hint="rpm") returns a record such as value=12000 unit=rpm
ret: value=2800 unit=rpm
